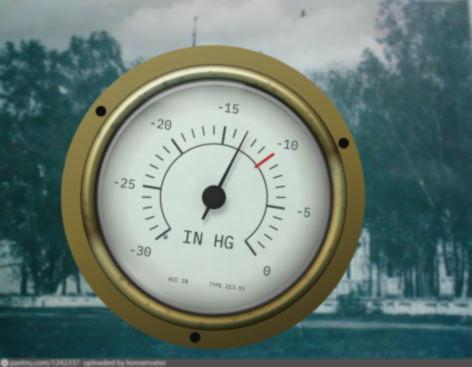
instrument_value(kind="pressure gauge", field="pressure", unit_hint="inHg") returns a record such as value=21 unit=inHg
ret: value=-13 unit=inHg
